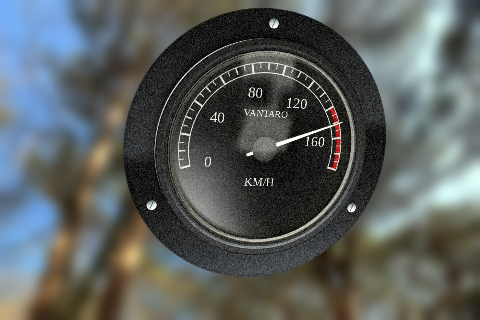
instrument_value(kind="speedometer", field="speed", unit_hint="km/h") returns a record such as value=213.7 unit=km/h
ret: value=150 unit=km/h
